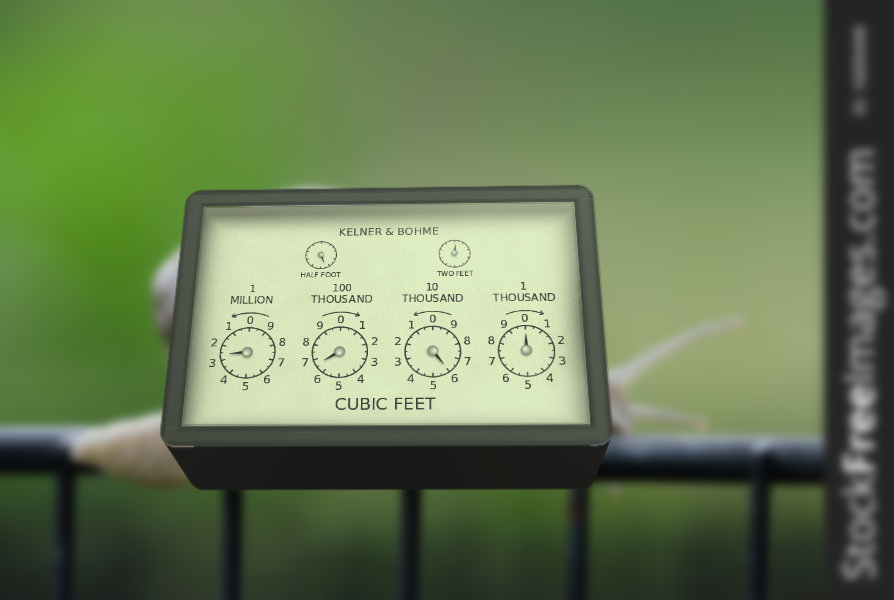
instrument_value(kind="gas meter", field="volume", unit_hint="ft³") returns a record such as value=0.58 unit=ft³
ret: value=266000 unit=ft³
